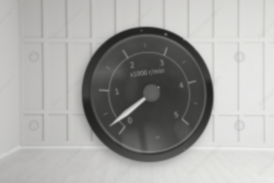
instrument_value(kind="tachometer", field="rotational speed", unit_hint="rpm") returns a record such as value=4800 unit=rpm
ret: value=250 unit=rpm
